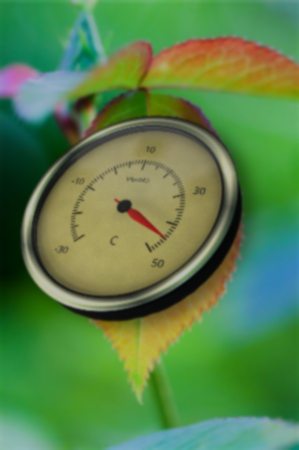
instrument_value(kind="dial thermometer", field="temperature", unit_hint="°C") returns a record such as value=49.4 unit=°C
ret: value=45 unit=°C
